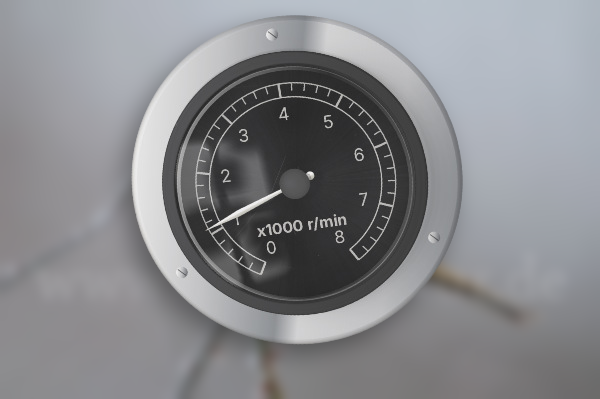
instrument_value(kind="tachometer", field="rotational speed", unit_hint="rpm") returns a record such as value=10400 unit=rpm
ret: value=1100 unit=rpm
